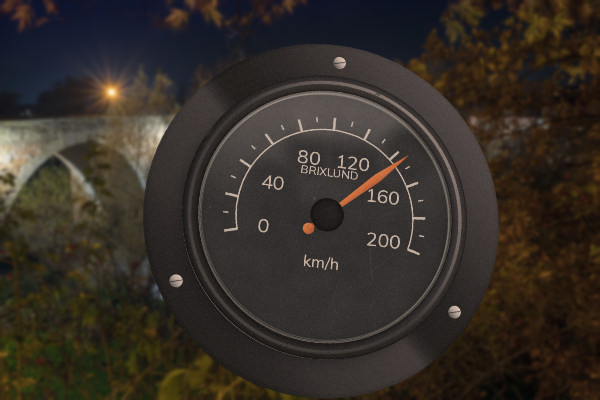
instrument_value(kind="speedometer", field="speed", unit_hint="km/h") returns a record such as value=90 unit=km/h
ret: value=145 unit=km/h
